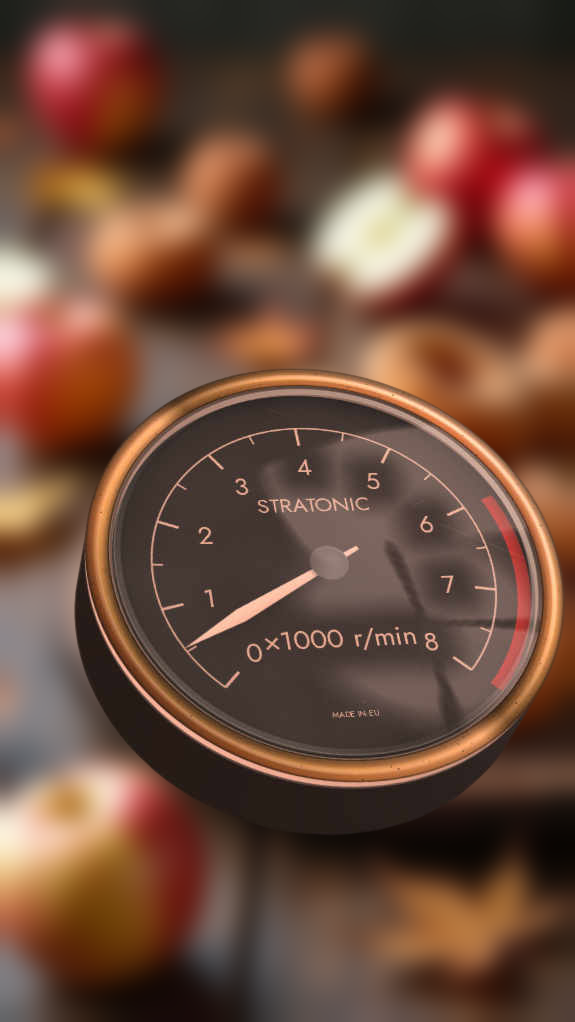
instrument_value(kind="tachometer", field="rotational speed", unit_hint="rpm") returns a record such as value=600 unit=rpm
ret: value=500 unit=rpm
